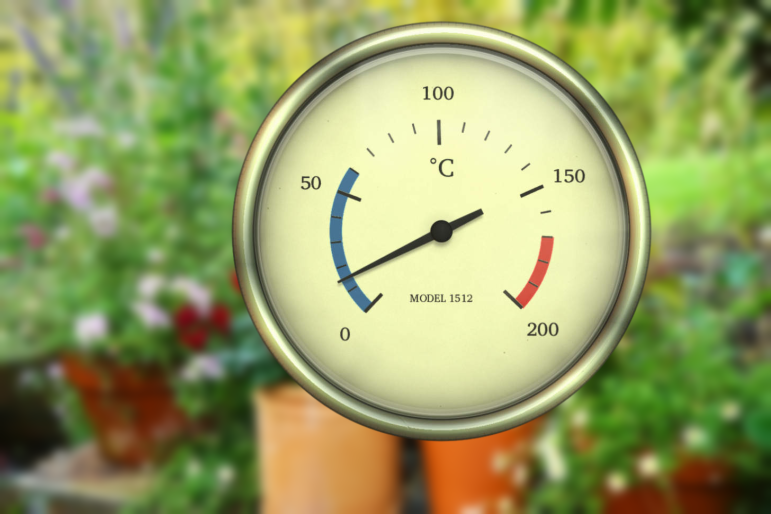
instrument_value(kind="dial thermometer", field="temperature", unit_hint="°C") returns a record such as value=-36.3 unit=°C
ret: value=15 unit=°C
